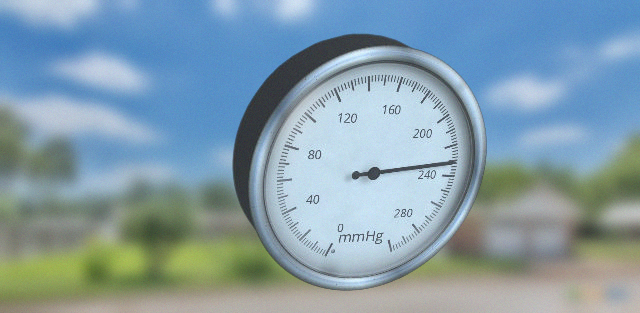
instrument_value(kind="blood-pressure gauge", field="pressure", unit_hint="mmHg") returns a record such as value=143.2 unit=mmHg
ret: value=230 unit=mmHg
